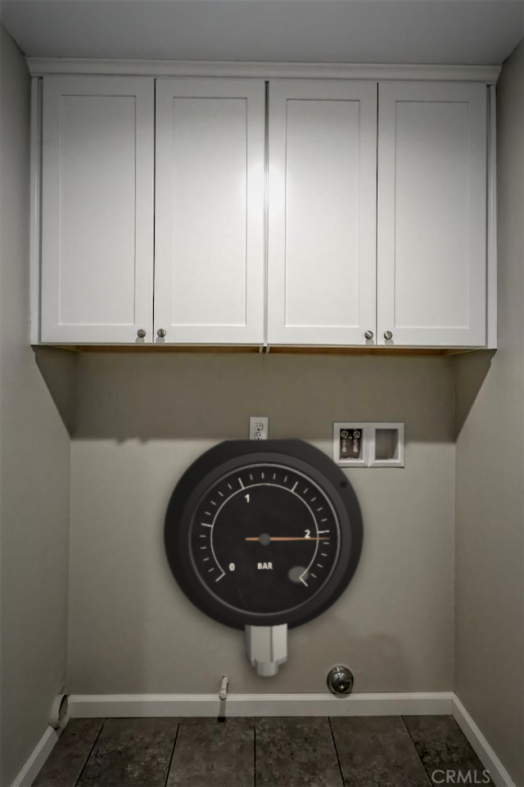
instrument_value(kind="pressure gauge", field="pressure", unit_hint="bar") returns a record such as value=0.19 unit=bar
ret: value=2.05 unit=bar
